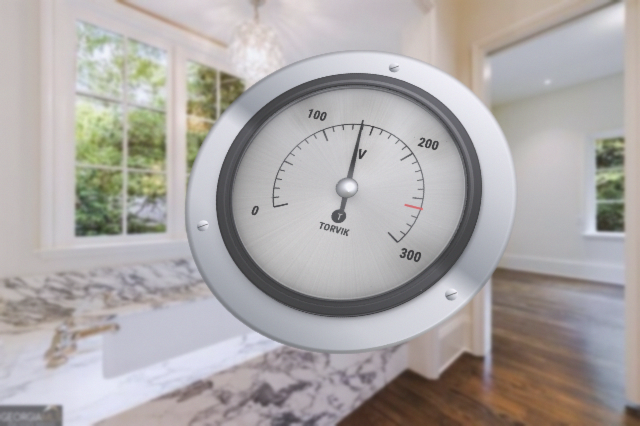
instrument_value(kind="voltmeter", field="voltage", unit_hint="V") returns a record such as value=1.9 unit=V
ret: value=140 unit=V
